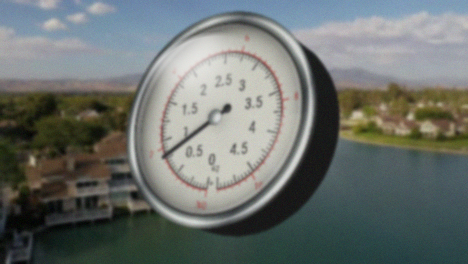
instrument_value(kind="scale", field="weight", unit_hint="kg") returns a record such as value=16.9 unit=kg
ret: value=0.75 unit=kg
